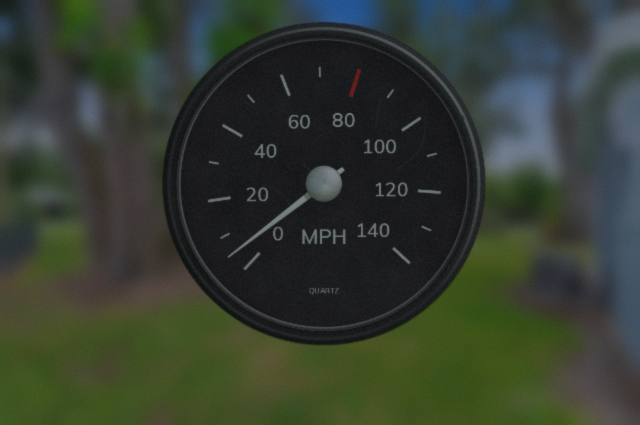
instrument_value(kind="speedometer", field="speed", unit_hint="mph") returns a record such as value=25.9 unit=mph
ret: value=5 unit=mph
